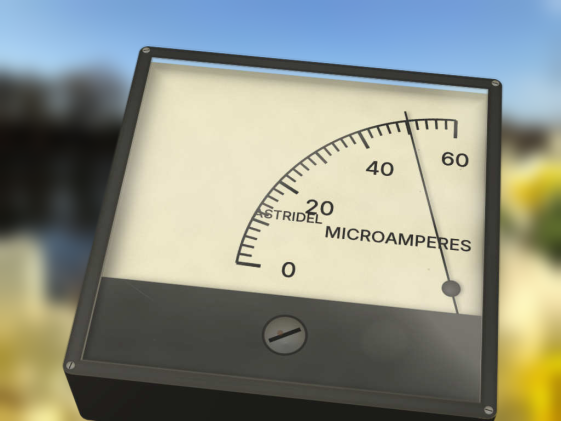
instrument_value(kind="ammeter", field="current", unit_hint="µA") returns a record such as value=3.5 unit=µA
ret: value=50 unit=µA
